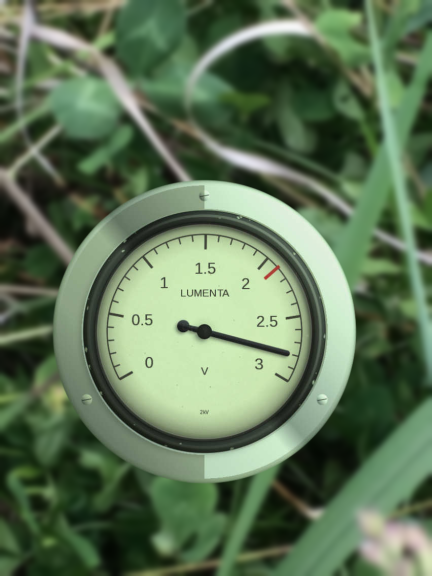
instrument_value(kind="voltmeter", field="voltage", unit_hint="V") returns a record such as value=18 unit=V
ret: value=2.8 unit=V
